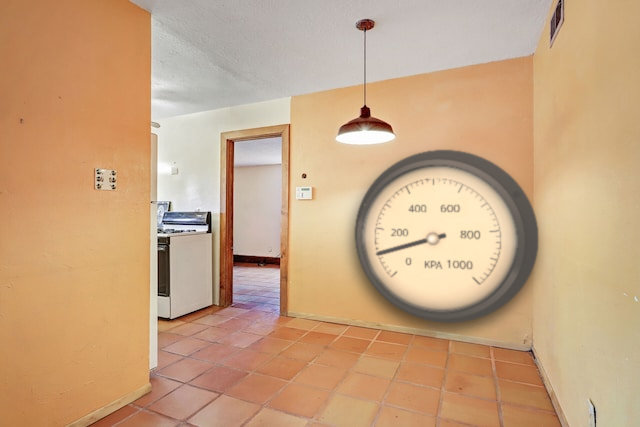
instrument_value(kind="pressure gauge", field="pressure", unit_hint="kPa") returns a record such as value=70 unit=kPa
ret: value=100 unit=kPa
